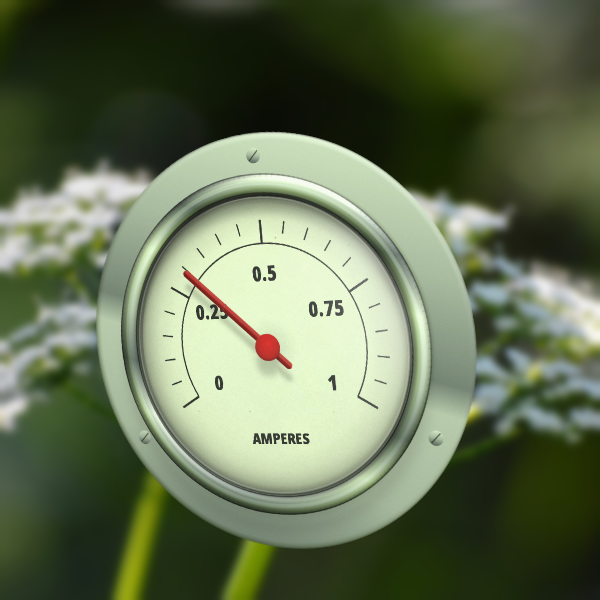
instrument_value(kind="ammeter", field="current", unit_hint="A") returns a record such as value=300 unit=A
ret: value=0.3 unit=A
